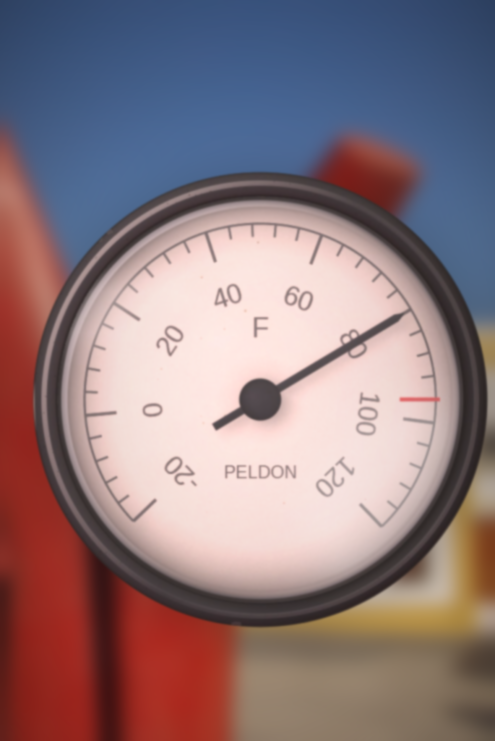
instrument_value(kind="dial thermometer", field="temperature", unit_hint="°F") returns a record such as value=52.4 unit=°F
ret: value=80 unit=°F
